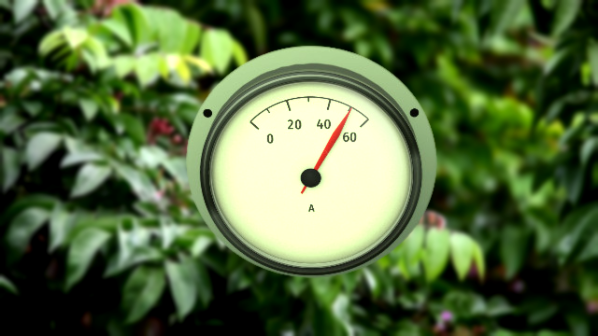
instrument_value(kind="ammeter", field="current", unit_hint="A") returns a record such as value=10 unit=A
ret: value=50 unit=A
